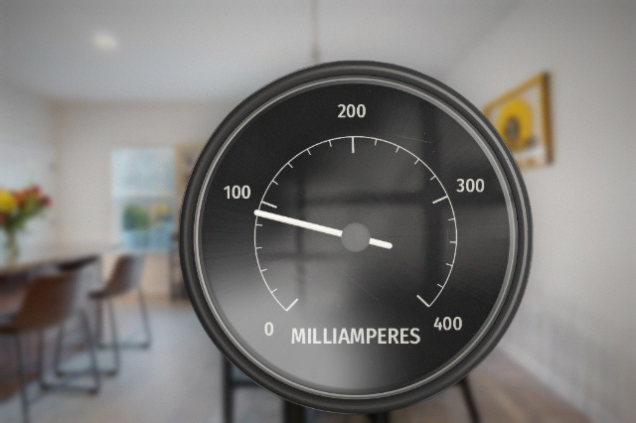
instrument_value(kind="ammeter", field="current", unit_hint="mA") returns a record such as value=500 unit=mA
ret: value=90 unit=mA
